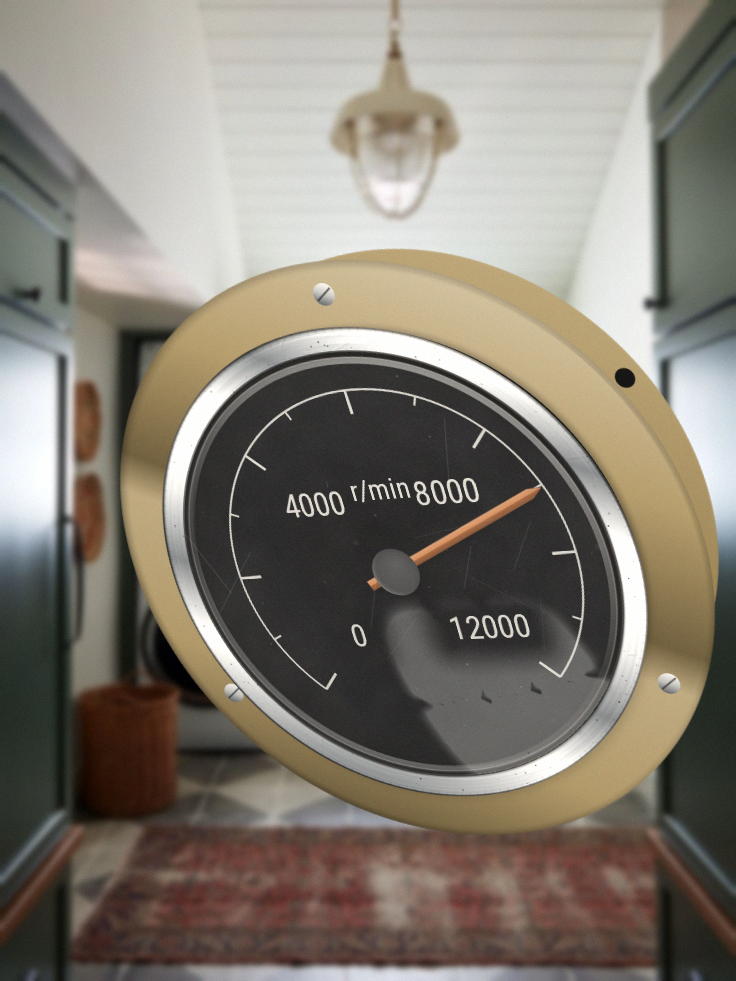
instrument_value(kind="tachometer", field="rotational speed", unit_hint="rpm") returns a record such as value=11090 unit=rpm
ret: value=9000 unit=rpm
